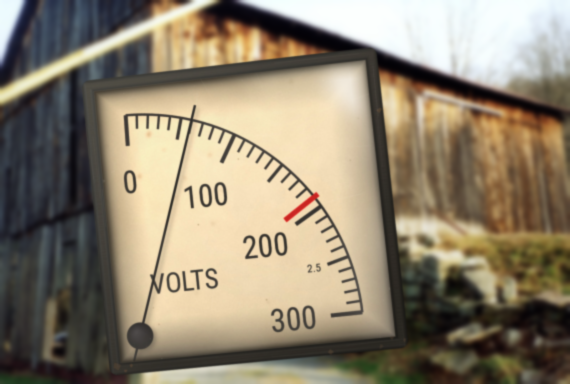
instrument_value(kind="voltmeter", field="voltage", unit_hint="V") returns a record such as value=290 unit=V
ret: value=60 unit=V
